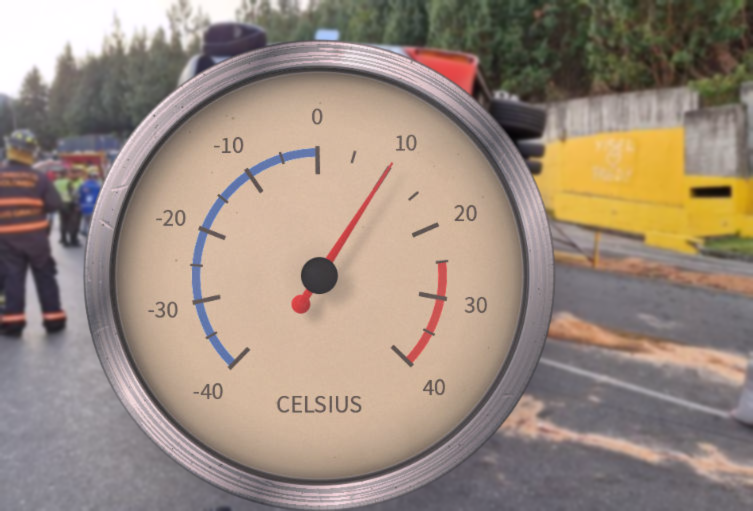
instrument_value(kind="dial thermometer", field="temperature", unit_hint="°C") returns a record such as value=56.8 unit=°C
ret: value=10 unit=°C
